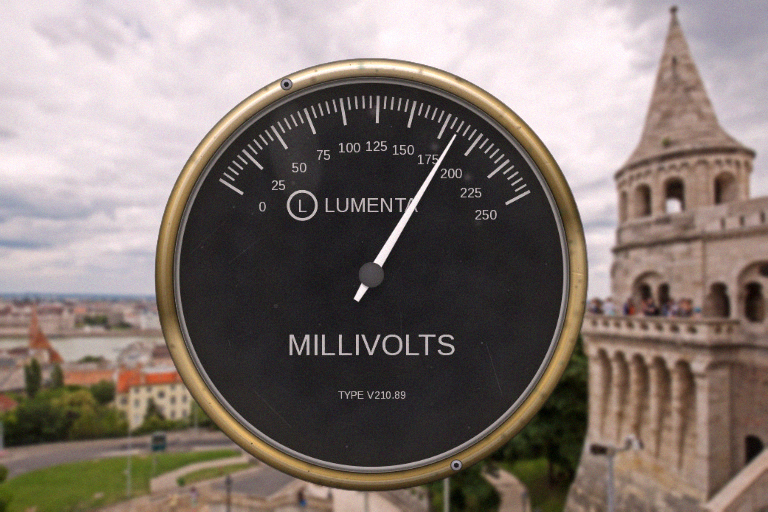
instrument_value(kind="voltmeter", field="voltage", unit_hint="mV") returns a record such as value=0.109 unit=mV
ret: value=185 unit=mV
